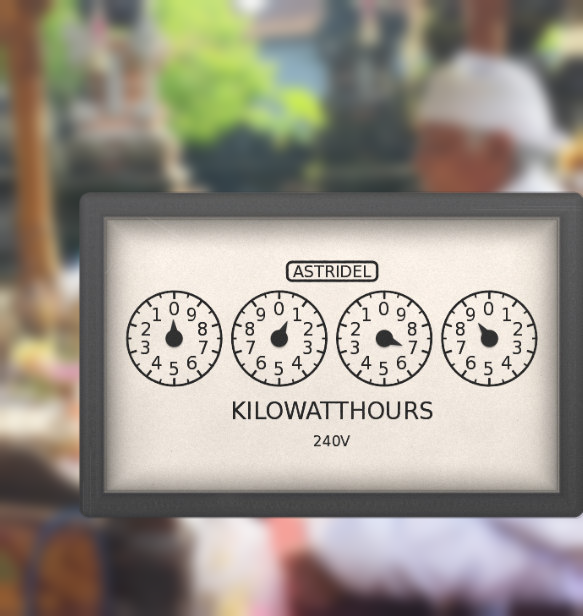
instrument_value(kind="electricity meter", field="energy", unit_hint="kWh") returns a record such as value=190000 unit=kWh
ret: value=69 unit=kWh
